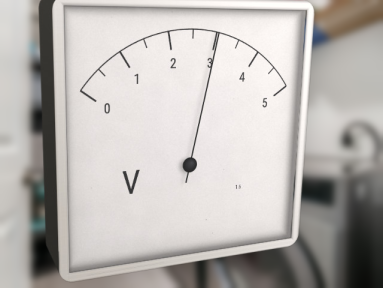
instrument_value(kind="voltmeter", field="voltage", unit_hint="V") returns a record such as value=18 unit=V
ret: value=3 unit=V
